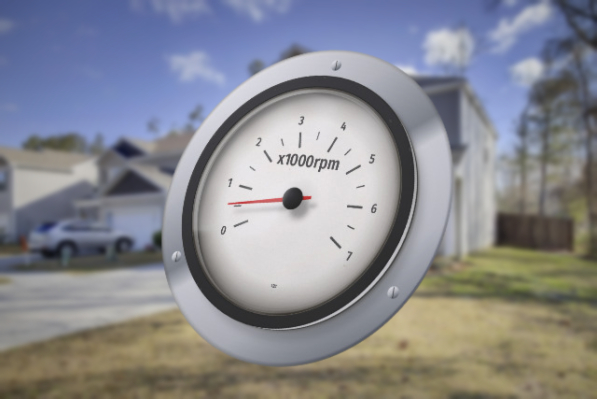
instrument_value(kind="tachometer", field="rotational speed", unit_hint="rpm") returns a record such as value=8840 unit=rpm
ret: value=500 unit=rpm
